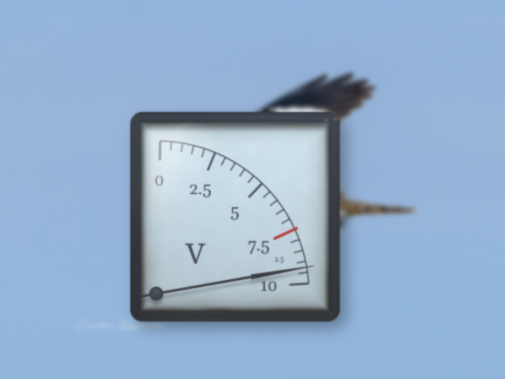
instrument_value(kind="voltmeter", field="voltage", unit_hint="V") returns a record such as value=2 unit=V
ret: value=9.25 unit=V
